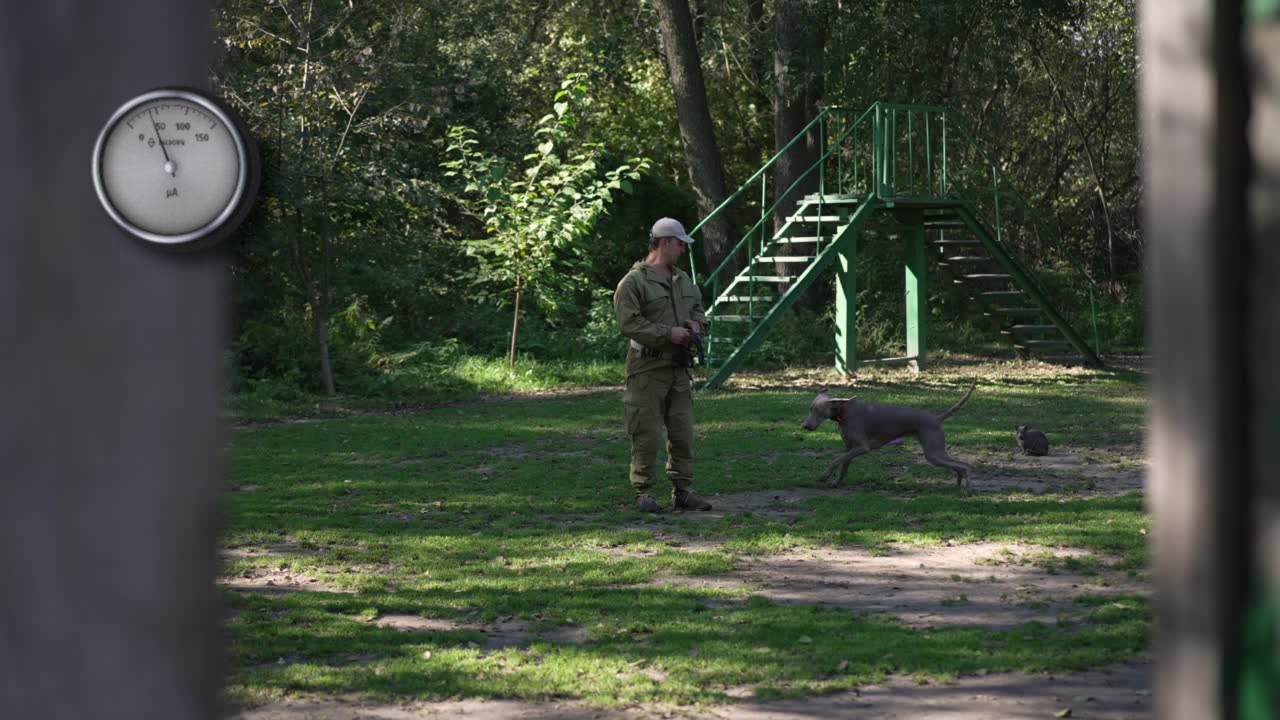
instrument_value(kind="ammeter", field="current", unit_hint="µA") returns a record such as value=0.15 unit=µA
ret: value=40 unit=µA
